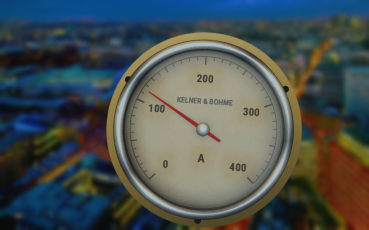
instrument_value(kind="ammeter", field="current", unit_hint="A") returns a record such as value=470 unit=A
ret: value=115 unit=A
